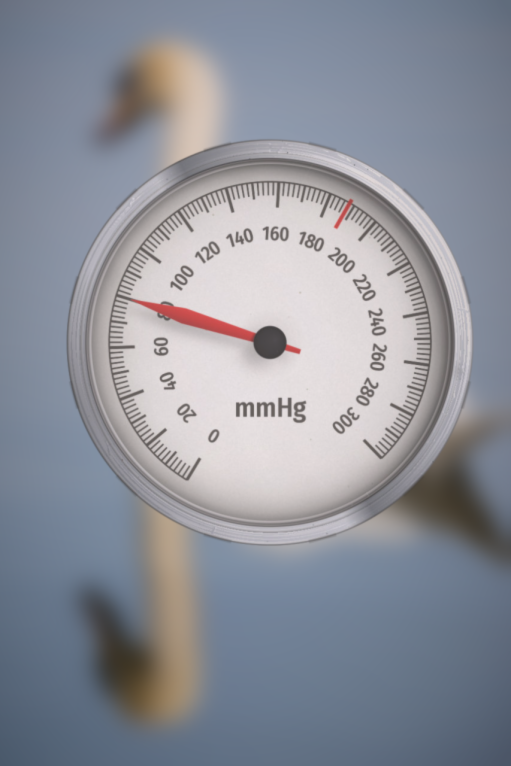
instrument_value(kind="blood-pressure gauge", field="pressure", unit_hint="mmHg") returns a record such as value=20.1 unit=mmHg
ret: value=80 unit=mmHg
